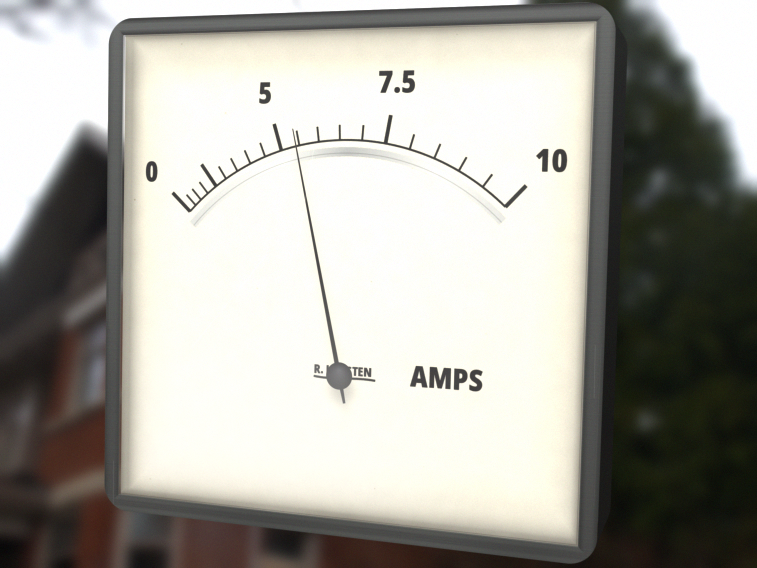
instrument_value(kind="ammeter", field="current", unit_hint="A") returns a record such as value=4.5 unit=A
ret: value=5.5 unit=A
